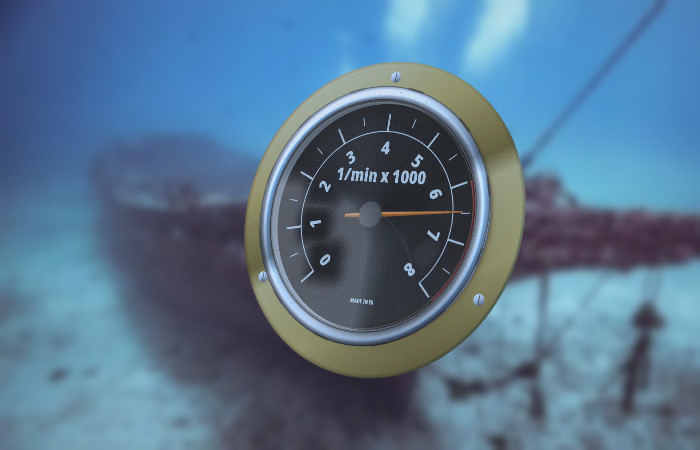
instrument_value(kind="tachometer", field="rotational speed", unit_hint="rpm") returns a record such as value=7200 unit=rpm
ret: value=6500 unit=rpm
